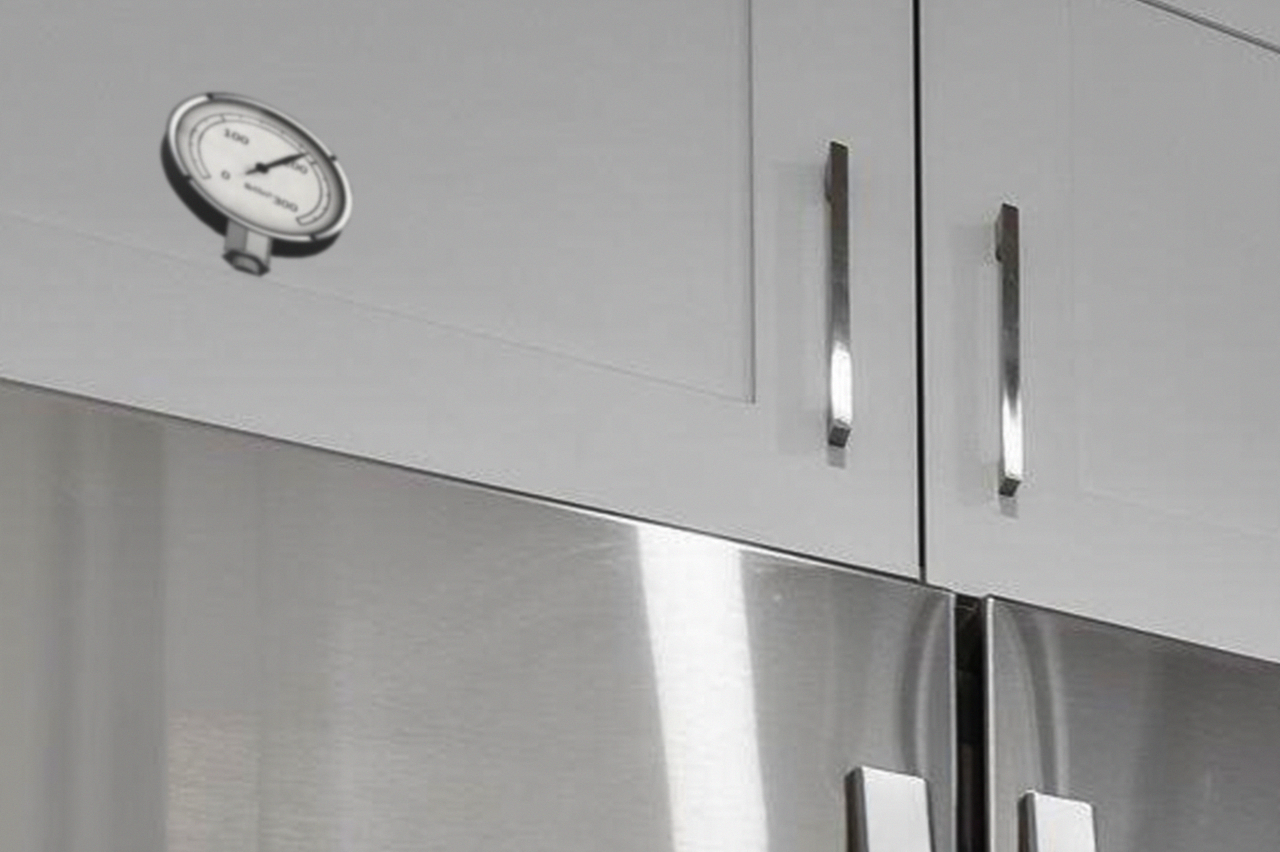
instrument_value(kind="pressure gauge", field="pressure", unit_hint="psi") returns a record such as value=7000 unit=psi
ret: value=190 unit=psi
